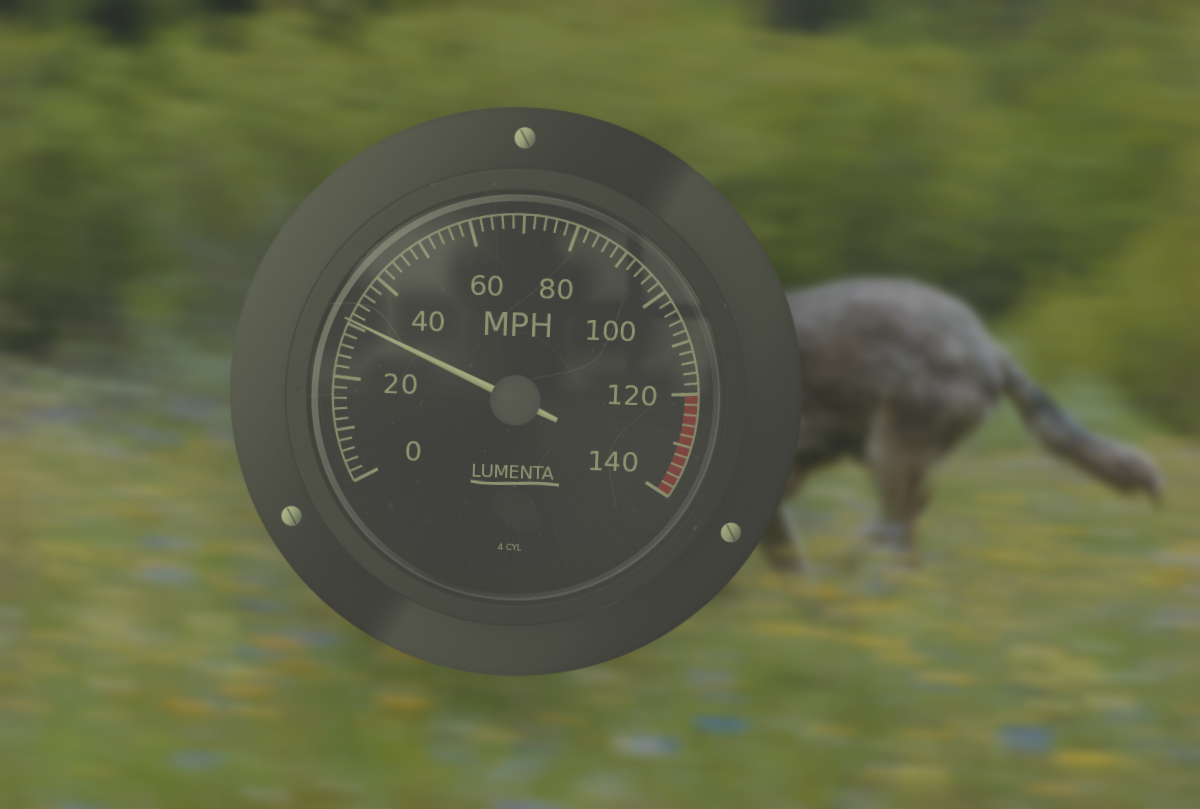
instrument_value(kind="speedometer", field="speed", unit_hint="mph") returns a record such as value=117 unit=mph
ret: value=31 unit=mph
